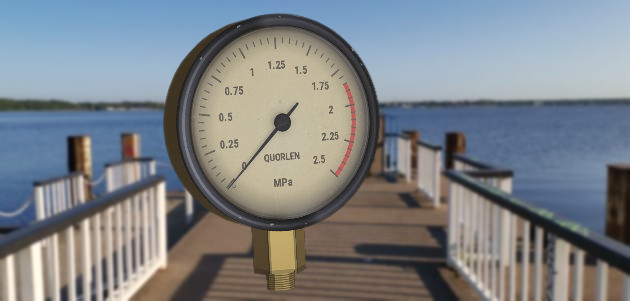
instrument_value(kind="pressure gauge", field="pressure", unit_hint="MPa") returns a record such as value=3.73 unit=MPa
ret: value=0 unit=MPa
